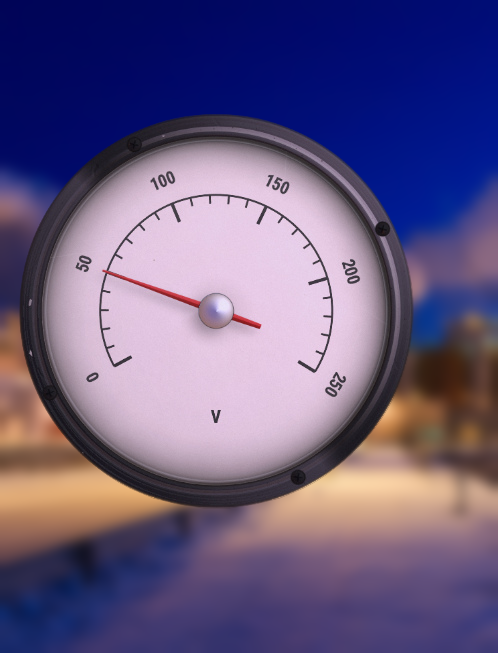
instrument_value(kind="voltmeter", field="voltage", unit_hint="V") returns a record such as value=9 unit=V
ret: value=50 unit=V
